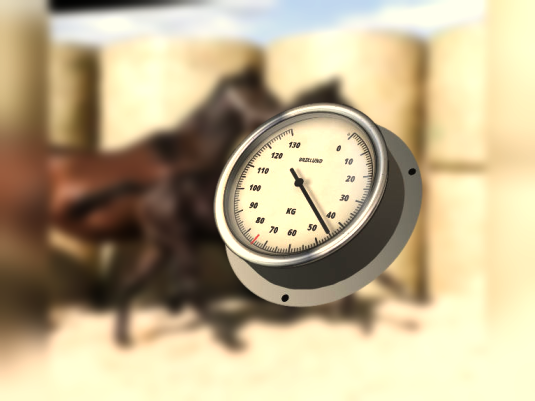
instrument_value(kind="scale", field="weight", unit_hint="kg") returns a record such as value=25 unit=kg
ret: value=45 unit=kg
